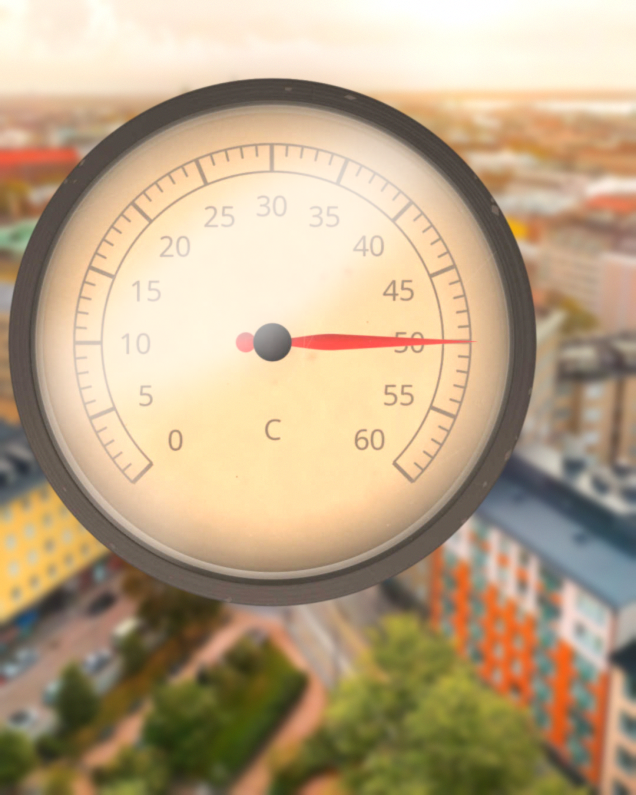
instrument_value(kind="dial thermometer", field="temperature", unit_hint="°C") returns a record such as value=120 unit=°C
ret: value=50 unit=°C
